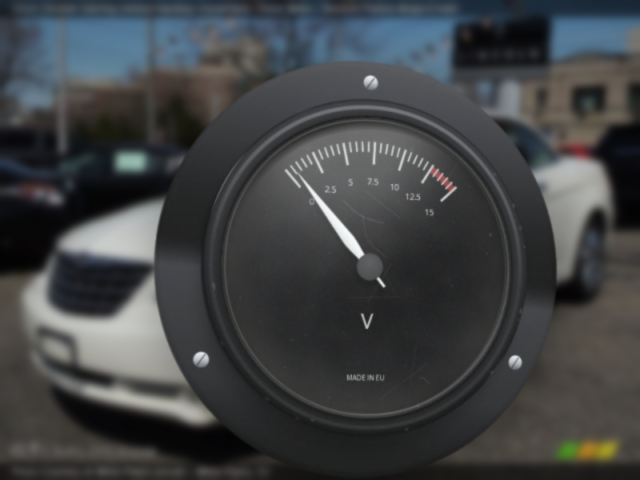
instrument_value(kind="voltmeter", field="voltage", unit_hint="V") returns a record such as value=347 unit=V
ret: value=0.5 unit=V
